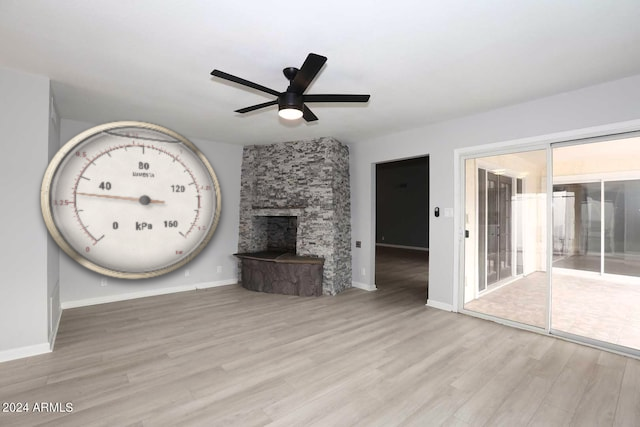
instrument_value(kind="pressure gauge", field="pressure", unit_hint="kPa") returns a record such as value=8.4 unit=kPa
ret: value=30 unit=kPa
